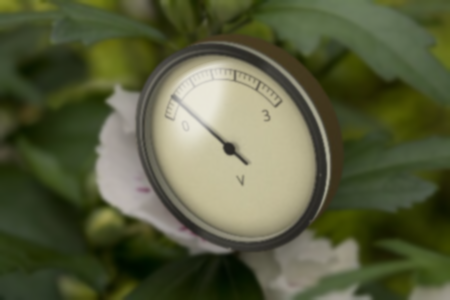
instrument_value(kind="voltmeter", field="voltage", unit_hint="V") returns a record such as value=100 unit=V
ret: value=0.5 unit=V
